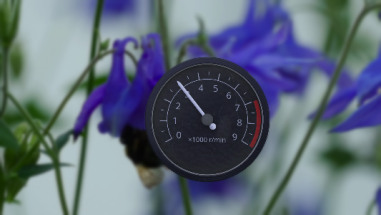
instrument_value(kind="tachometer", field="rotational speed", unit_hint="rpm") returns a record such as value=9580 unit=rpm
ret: value=3000 unit=rpm
